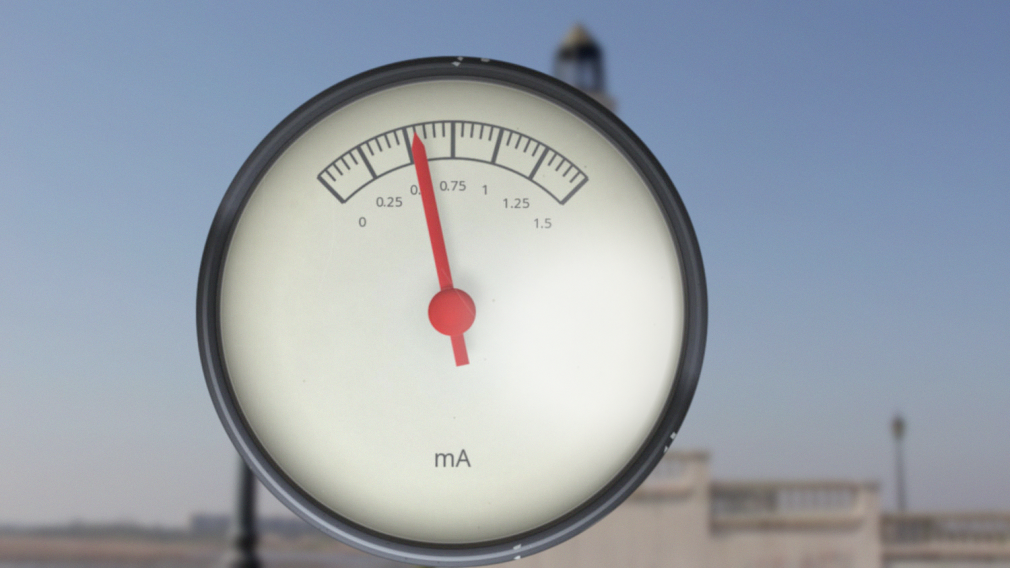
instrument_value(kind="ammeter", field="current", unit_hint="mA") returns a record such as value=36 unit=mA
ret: value=0.55 unit=mA
